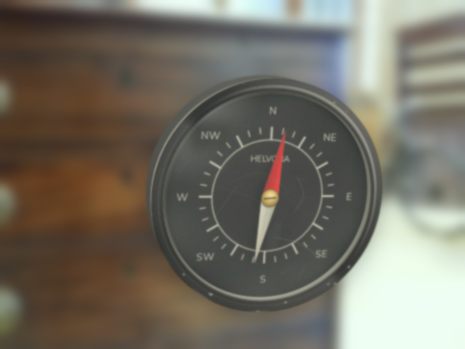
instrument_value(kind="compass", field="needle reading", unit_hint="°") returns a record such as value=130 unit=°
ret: value=10 unit=°
